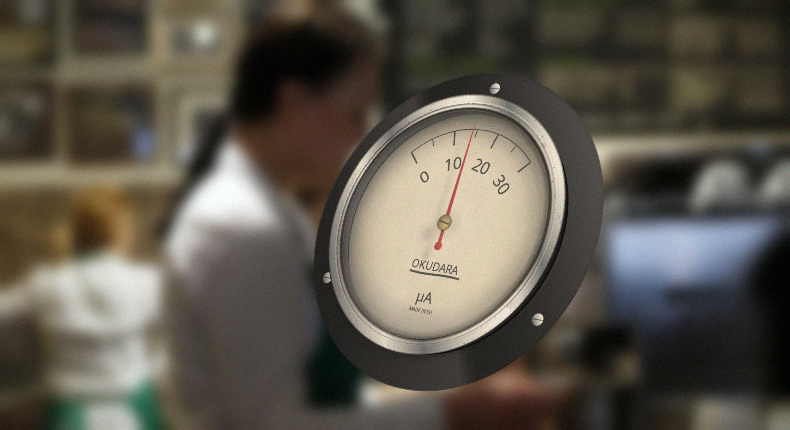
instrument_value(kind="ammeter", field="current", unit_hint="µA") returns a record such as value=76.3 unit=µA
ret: value=15 unit=µA
